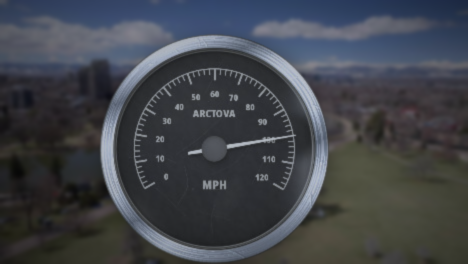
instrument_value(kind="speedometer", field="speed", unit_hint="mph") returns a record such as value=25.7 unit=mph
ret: value=100 unit=mph
